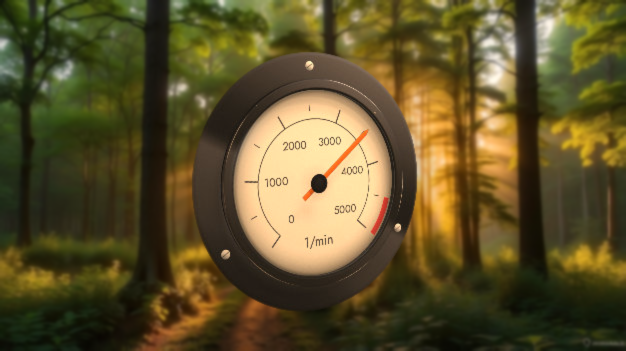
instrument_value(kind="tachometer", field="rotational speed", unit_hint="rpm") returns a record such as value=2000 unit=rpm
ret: value=3500 unit=rpm
